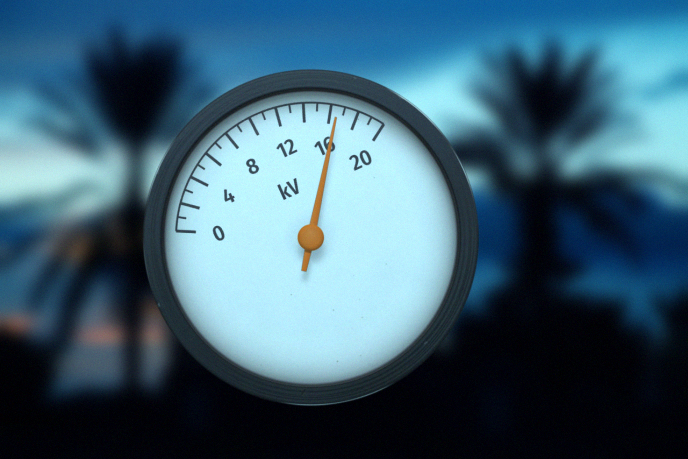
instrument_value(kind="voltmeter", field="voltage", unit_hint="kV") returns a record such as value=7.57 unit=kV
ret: value=16.5 unit=kV
